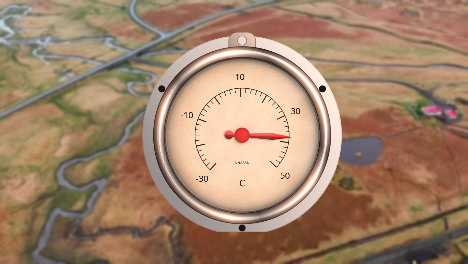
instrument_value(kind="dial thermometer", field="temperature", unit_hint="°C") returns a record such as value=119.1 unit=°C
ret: value=38 unit=°C
